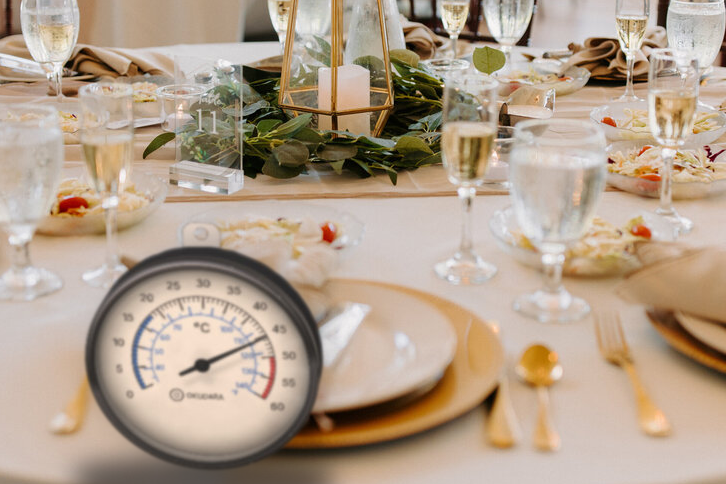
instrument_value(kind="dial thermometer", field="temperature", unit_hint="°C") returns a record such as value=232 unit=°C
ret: value=45 unit=°C
